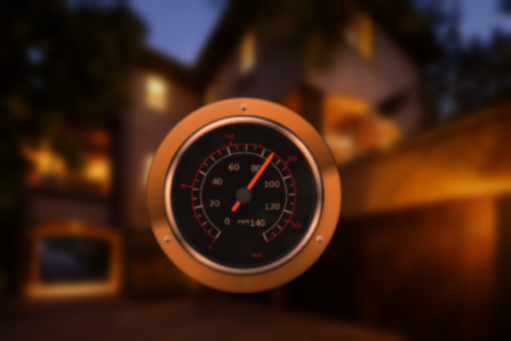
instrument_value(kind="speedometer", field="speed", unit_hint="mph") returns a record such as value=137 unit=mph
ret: value=85 unit=mph
